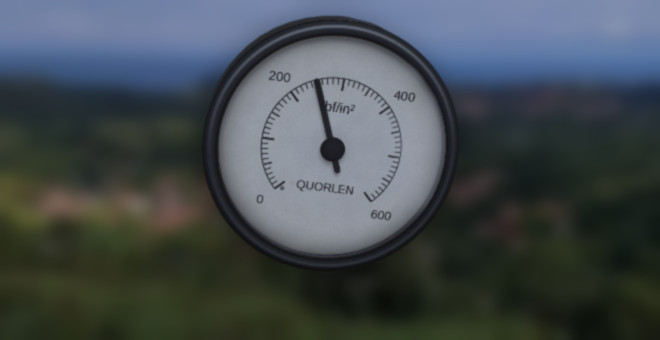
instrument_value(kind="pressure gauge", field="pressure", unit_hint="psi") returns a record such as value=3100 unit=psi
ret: value=250 unit=psi
